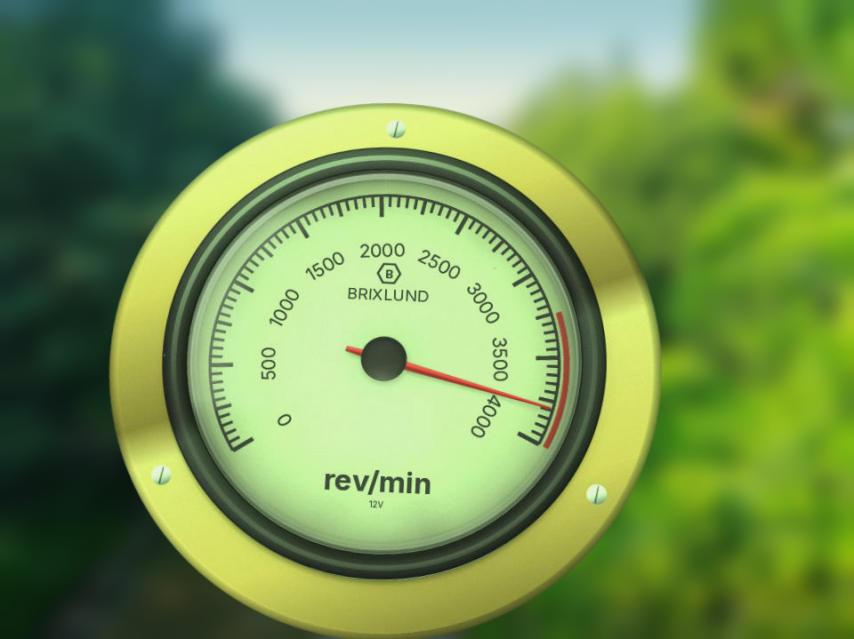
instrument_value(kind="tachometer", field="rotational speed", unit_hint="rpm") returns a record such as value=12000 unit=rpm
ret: value=3800 unit=rpm
